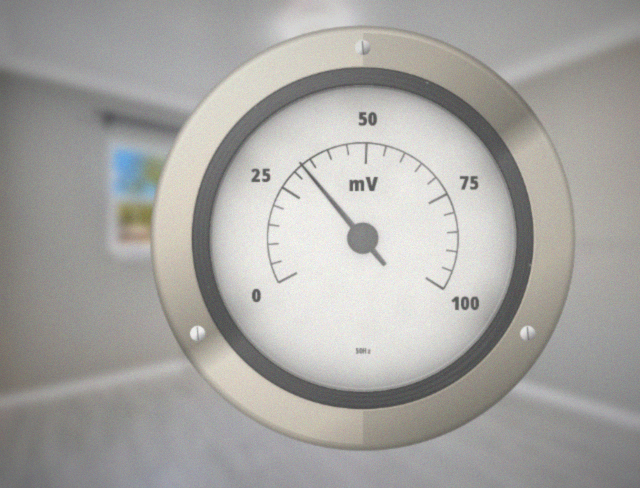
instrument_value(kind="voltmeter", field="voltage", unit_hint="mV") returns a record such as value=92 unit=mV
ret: value=32.5 unit=mV
